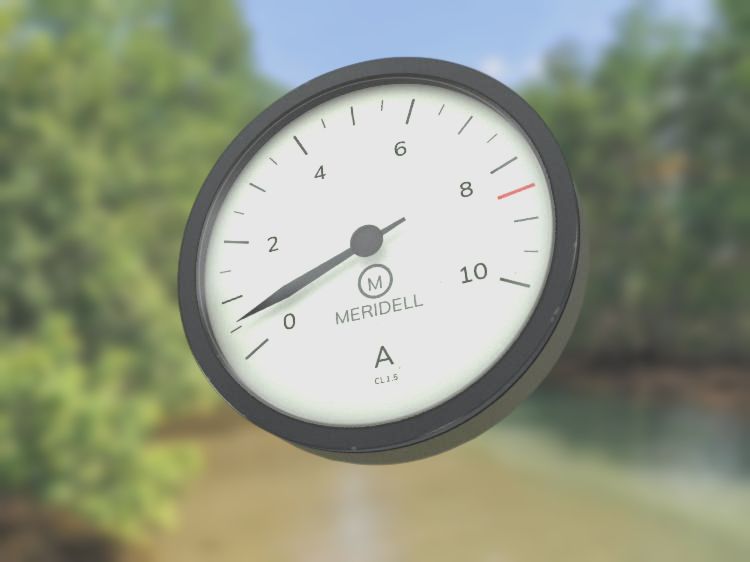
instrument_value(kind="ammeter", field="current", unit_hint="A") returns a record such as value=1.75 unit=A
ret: value=0.5 unit=A
